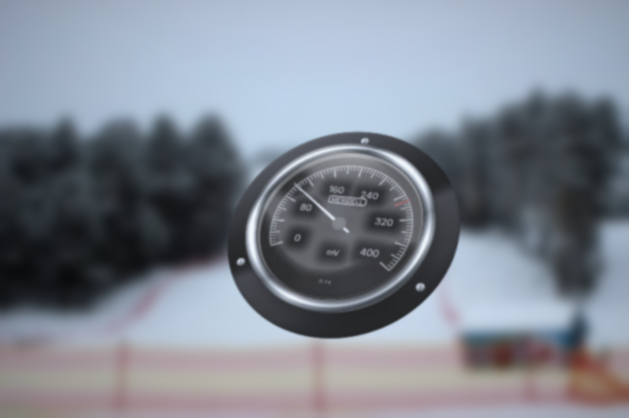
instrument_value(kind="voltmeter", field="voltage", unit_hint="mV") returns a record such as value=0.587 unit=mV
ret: value=100 unit=mV
